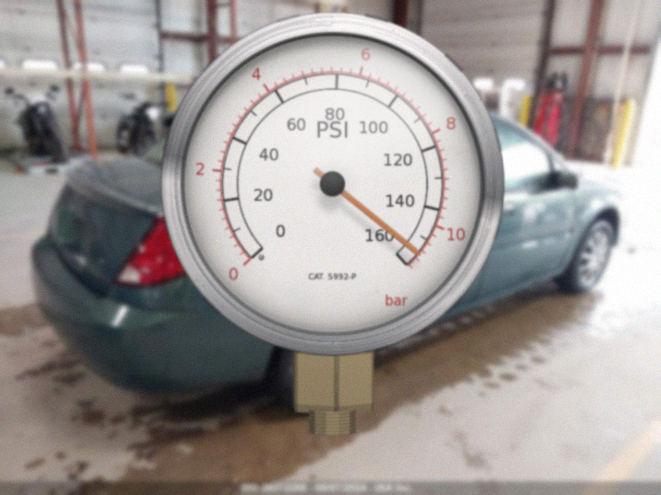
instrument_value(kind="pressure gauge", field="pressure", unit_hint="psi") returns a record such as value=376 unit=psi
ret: value=155 unit=psi
